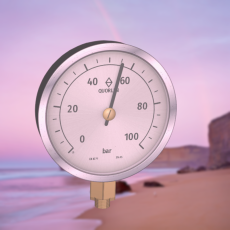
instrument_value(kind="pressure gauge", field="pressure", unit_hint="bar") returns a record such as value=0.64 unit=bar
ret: value=55 unit=bar
